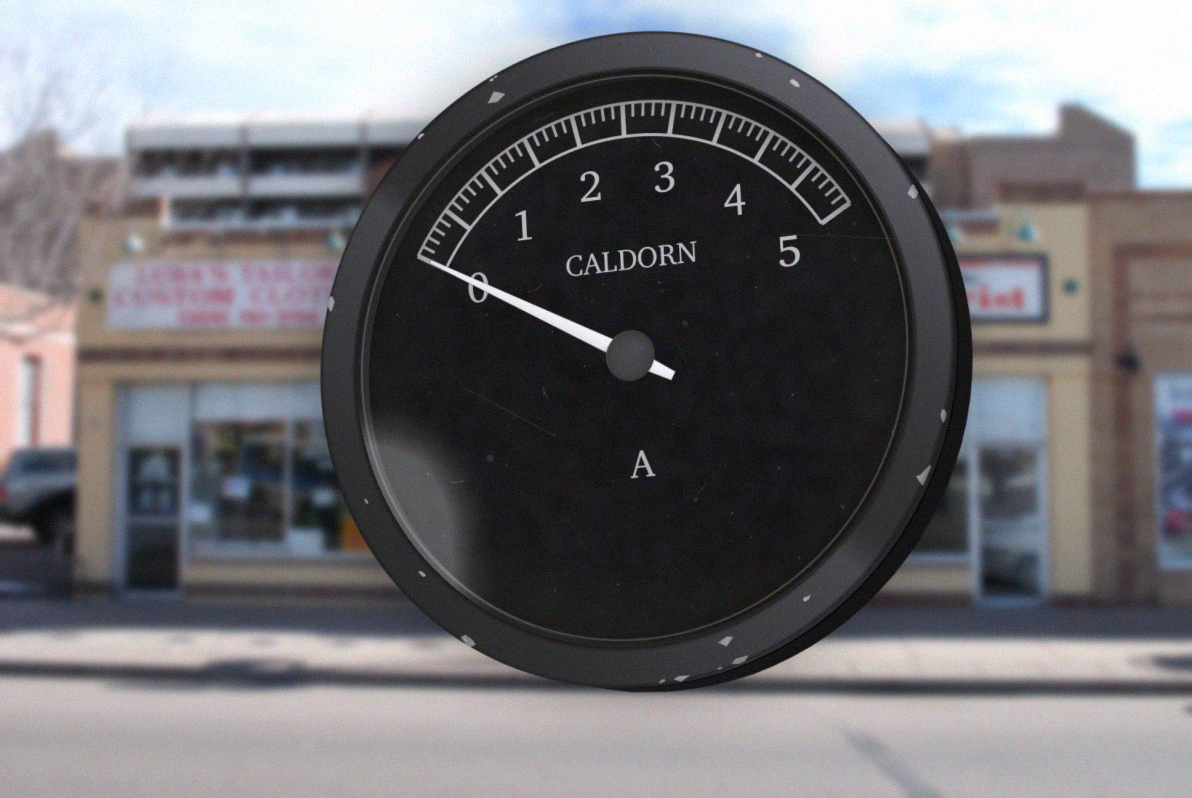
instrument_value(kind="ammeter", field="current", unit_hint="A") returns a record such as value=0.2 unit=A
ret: value=0 unit=A
